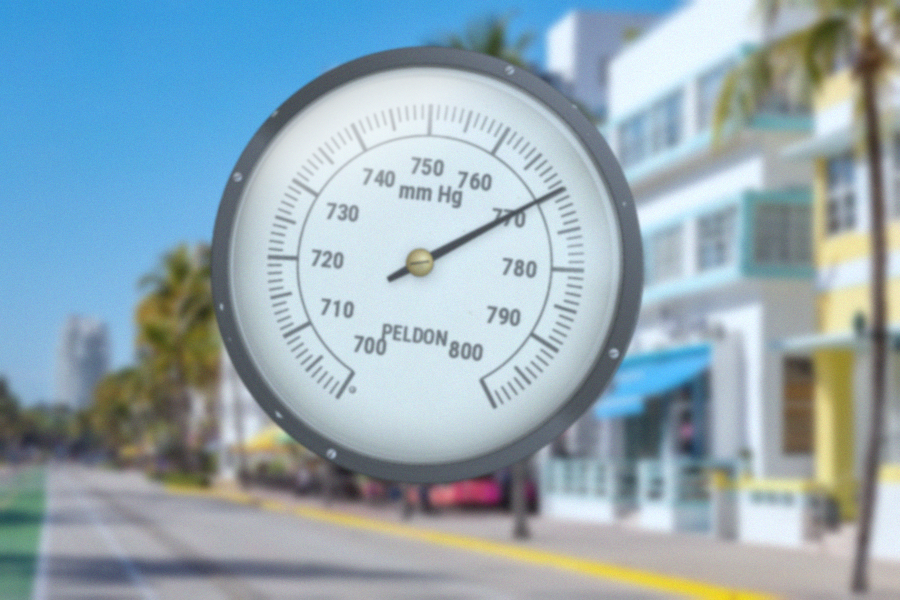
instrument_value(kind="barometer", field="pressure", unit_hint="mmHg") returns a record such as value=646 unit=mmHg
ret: value=770 unit=mmHg
